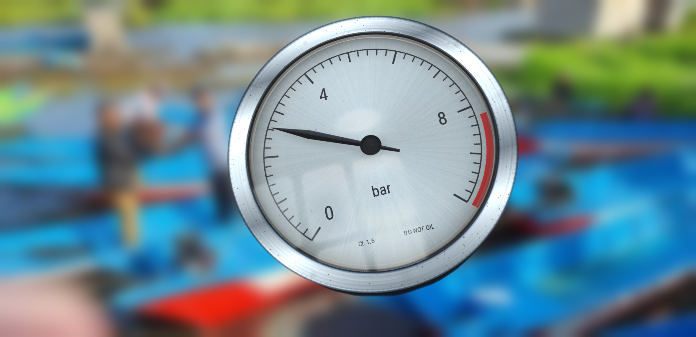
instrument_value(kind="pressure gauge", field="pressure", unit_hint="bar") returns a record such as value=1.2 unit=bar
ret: value=2.6 unit=bar
